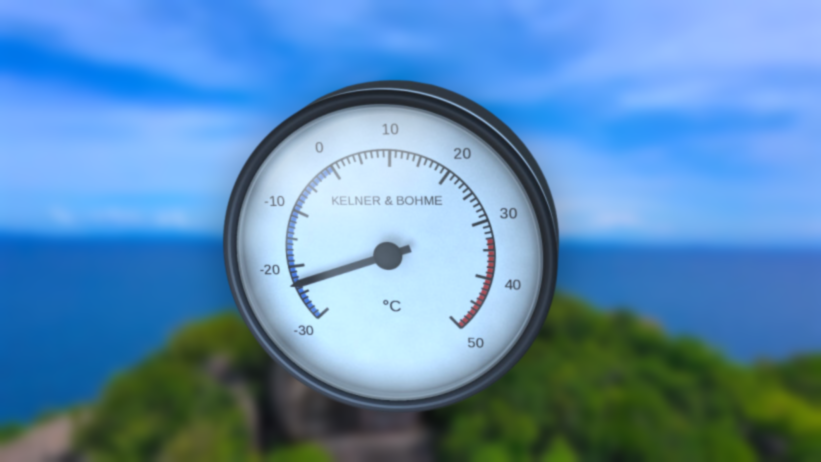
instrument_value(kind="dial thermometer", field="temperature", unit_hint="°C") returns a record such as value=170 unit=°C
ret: value=-23 unit=°C
